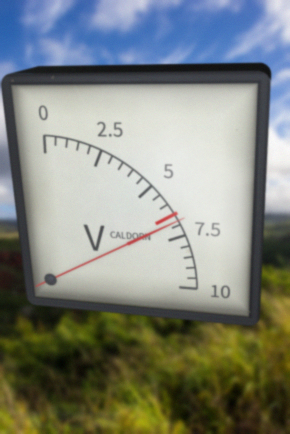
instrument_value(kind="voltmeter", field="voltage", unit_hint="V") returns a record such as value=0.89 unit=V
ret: value=6.75 unit=V
